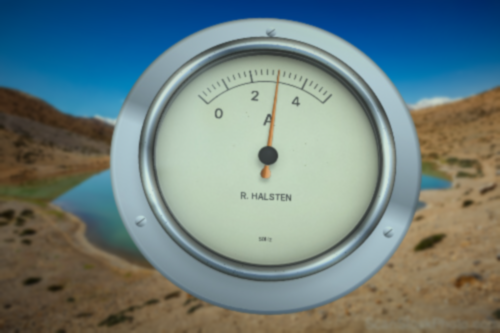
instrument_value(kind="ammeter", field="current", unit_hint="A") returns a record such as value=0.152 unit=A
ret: value=3 unit=A
